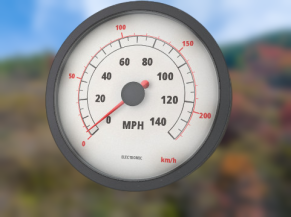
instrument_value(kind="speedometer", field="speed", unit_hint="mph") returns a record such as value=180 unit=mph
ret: value=2.5 unit=mph
